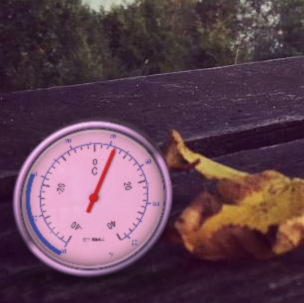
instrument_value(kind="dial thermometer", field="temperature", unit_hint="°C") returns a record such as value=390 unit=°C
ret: value=6 unit=°C
